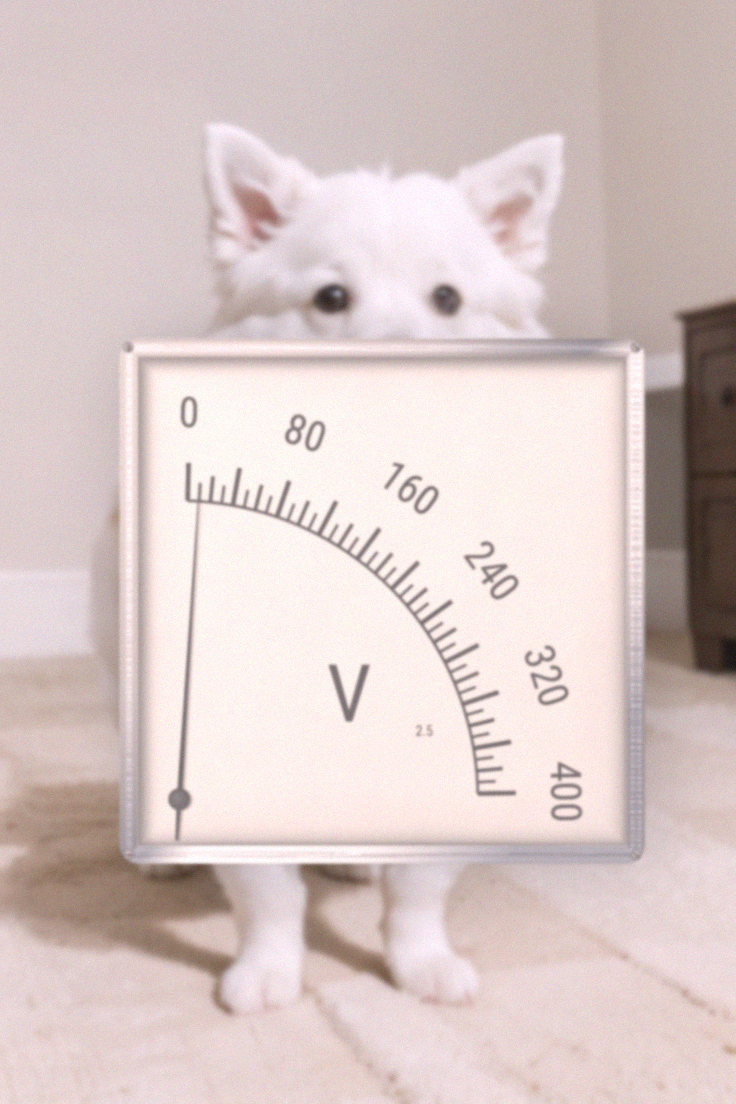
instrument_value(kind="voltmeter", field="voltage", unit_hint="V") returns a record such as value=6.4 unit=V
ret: value=10 unit=V
